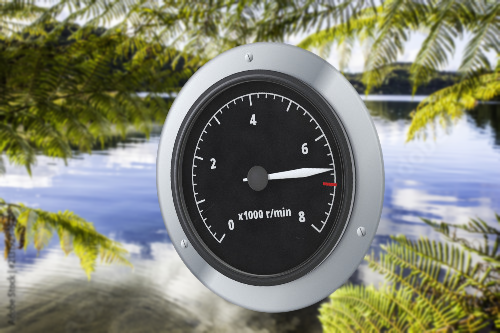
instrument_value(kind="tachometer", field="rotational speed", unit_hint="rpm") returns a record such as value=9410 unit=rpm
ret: value=6700 unit=rpm
